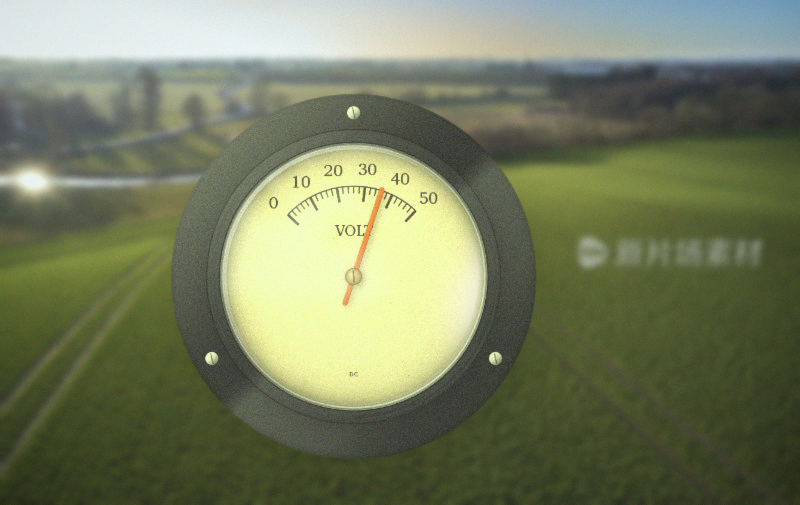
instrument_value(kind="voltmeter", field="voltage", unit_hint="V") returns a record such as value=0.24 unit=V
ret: value=36 unit=V
